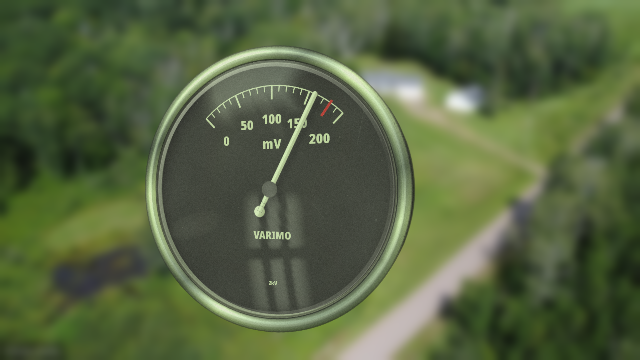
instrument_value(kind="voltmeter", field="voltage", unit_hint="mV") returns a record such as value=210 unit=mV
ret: value=160 unit=mV
